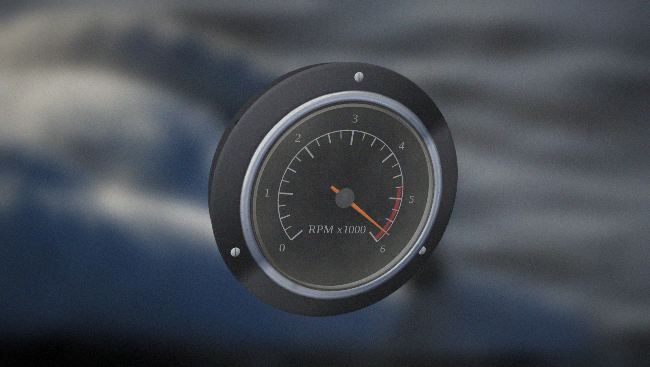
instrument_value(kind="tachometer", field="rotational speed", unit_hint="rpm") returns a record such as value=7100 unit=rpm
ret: value=5750 unit=rpm
